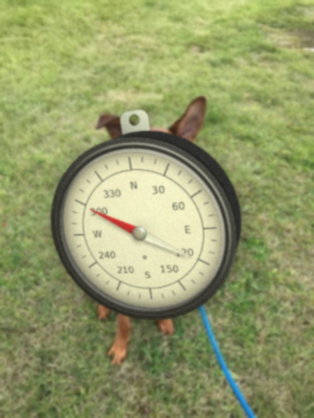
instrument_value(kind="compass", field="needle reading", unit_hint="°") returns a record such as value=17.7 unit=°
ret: value=300 unit=°
